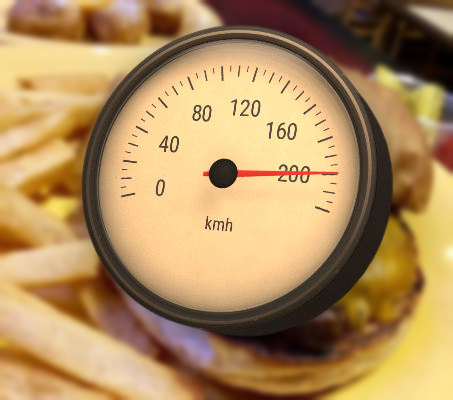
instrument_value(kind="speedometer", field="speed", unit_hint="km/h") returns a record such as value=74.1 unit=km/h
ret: value=200 unit=km/h
